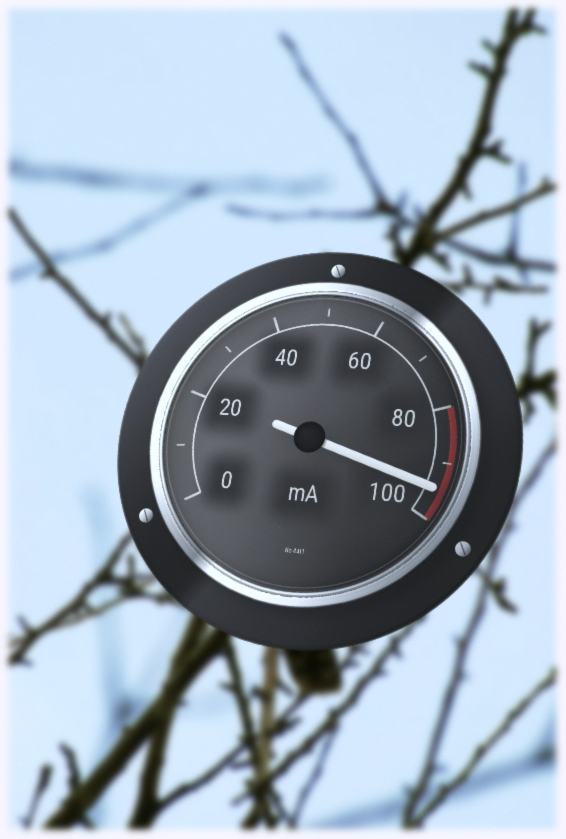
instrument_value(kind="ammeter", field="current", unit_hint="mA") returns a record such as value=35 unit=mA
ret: value=95 unit=mA
